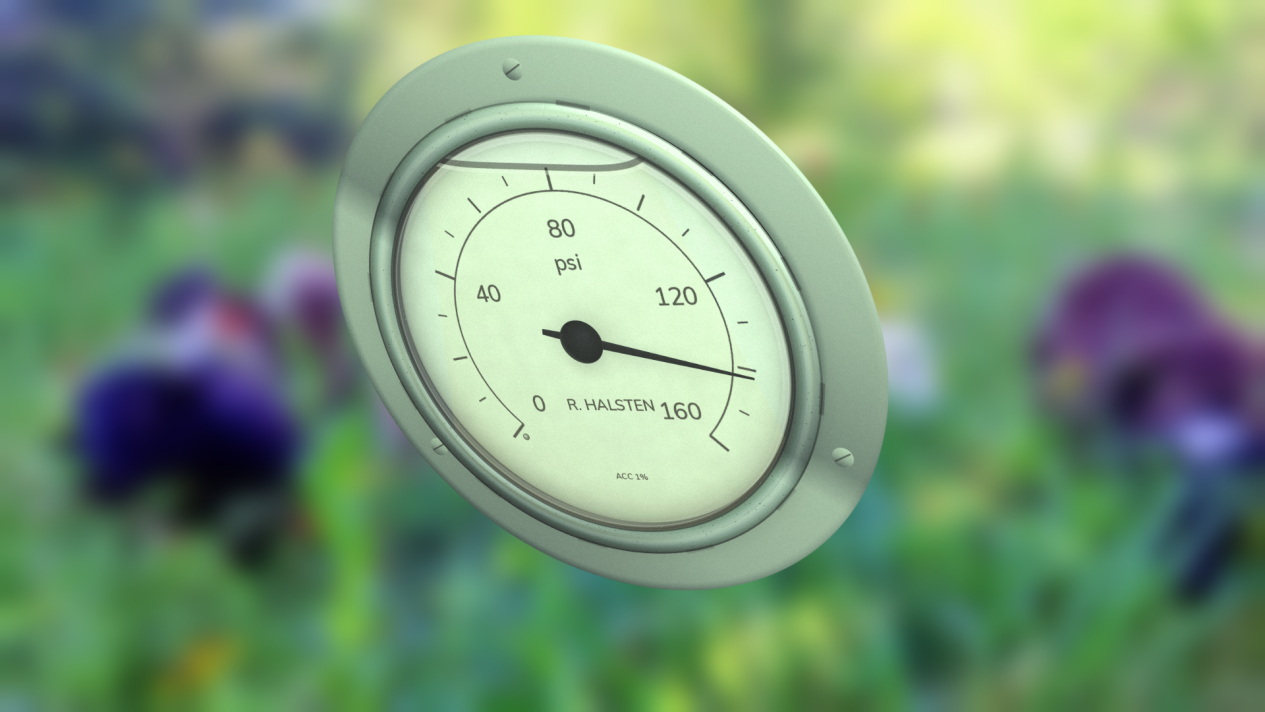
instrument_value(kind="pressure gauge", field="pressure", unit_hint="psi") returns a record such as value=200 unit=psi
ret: value=140 unit=psi
